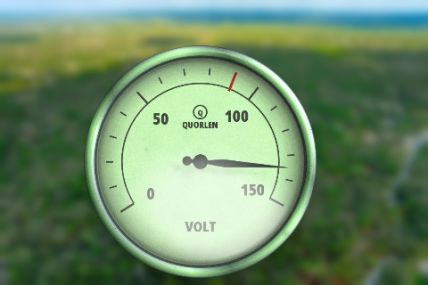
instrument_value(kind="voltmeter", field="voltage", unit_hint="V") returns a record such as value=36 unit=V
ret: value=135 unit=V
